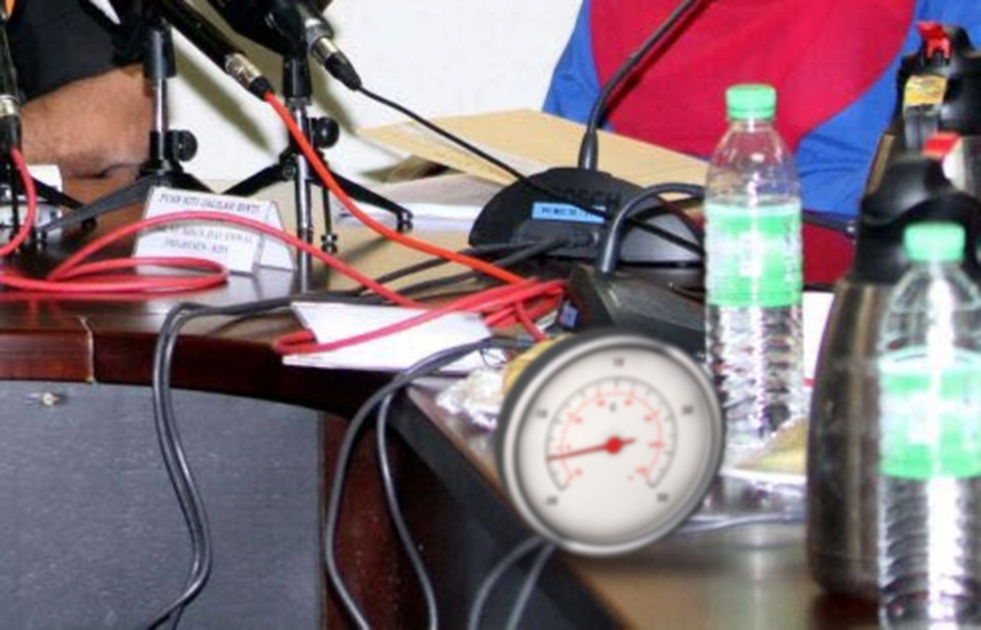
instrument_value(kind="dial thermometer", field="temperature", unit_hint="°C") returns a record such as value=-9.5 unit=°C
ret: value=-20 unit=°C
